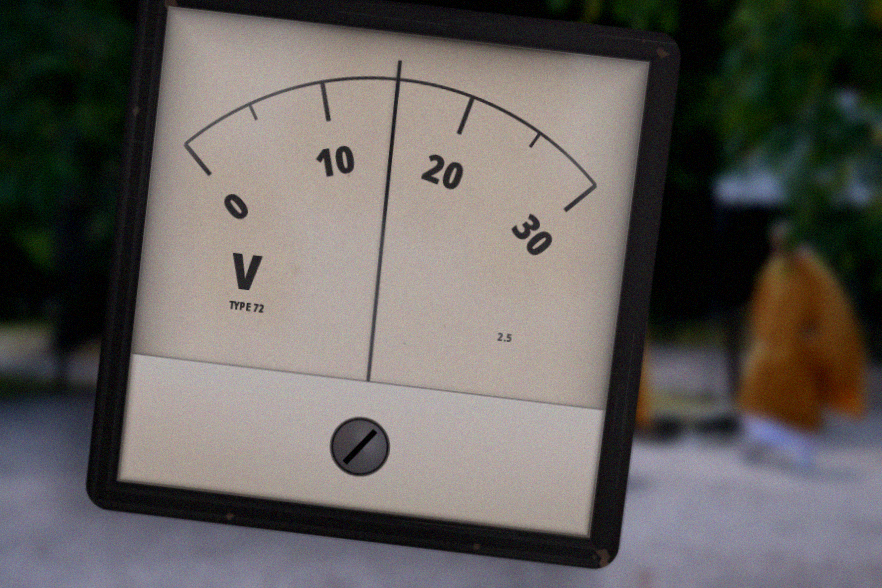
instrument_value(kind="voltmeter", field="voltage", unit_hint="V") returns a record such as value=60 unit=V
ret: value=15 unit=V
